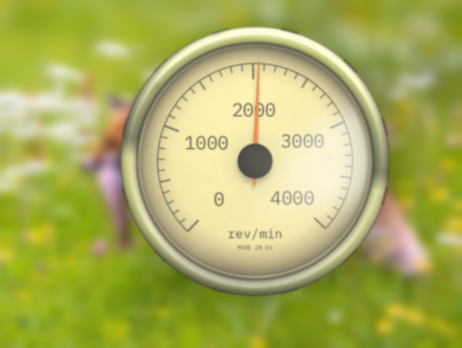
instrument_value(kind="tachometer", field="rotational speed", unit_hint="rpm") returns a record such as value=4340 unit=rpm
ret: value=2050 unit=rpm
